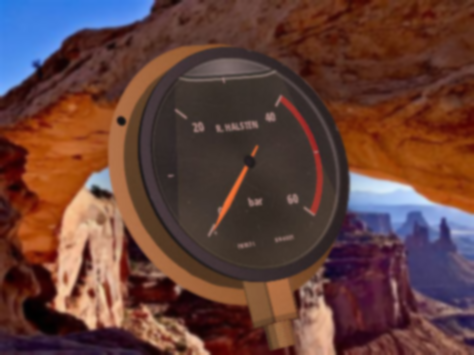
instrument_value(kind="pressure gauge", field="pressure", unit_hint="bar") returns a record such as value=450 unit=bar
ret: value=0 unit=bar
